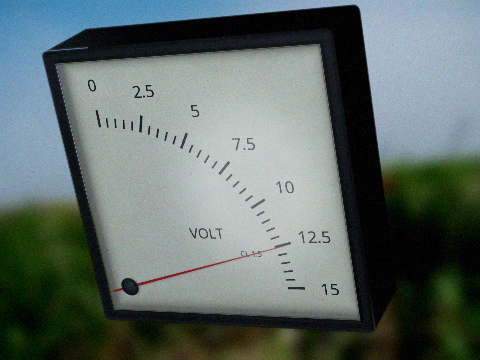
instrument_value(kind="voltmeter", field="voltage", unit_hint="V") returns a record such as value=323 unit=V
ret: value=12.5 unit=V
